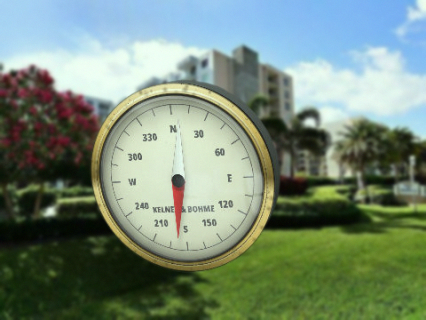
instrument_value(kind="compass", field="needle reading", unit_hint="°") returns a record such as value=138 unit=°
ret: value=187.5 unit=°
